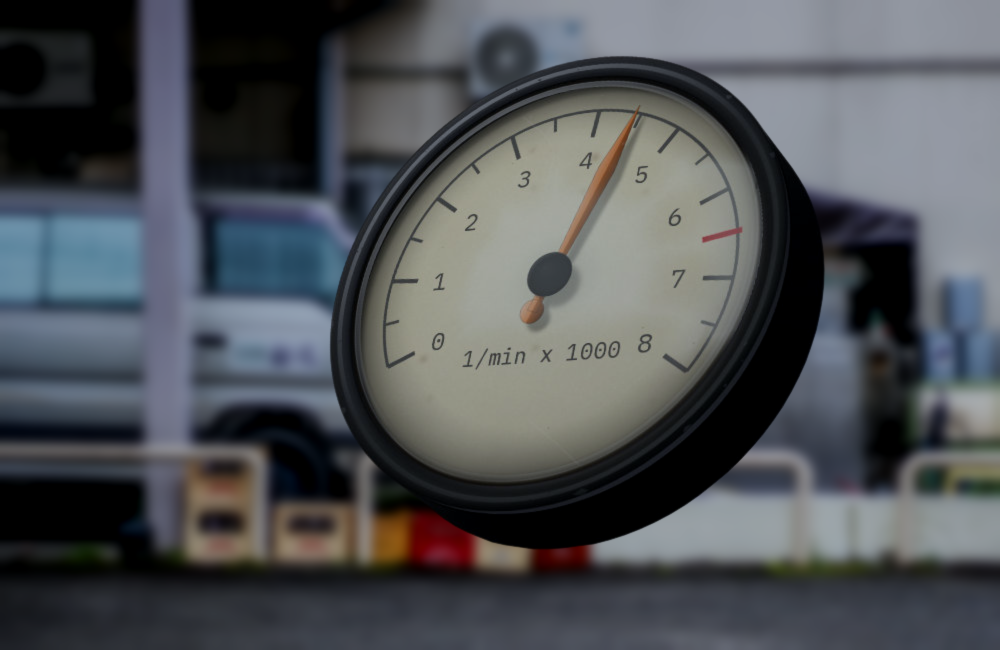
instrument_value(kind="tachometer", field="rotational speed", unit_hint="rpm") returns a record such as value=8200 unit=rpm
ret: value=4500 unit=rpm
